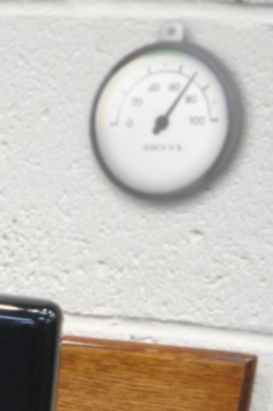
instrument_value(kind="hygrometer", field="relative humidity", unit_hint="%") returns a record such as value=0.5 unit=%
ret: value=70 unit=%
